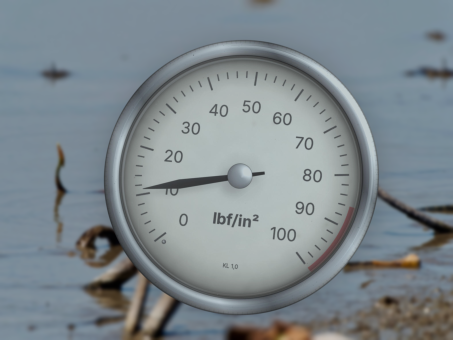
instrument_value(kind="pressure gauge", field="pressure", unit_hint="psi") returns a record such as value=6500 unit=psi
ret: value=11 unit=psi
